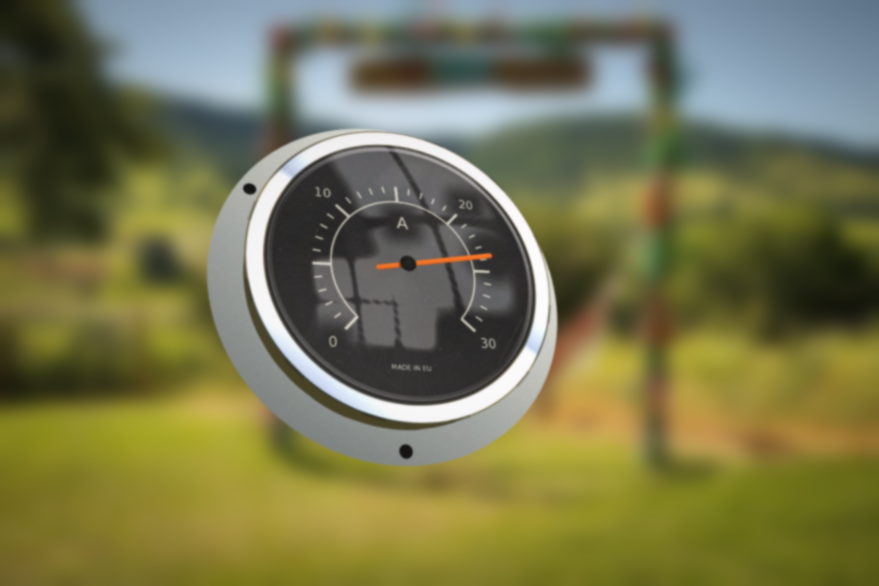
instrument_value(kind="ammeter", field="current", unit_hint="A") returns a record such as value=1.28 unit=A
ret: value=24 unit=A
